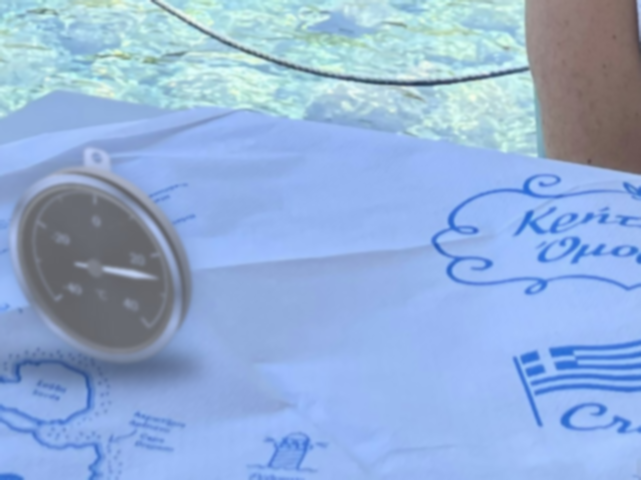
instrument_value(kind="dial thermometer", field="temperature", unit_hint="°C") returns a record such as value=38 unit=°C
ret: value=25 unit=°C
